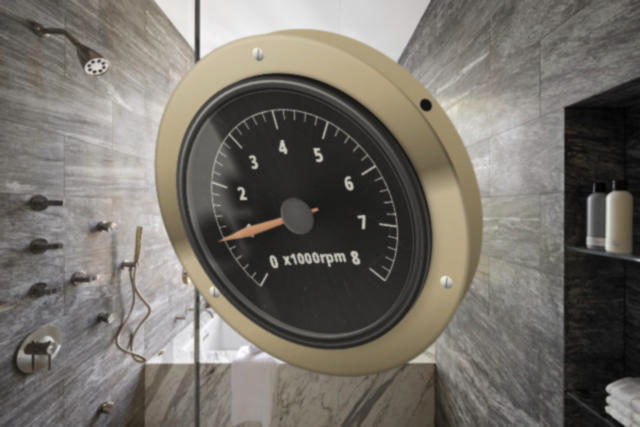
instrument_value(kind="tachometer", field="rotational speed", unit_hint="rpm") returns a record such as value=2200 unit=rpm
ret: value=1000 unit=rpm
